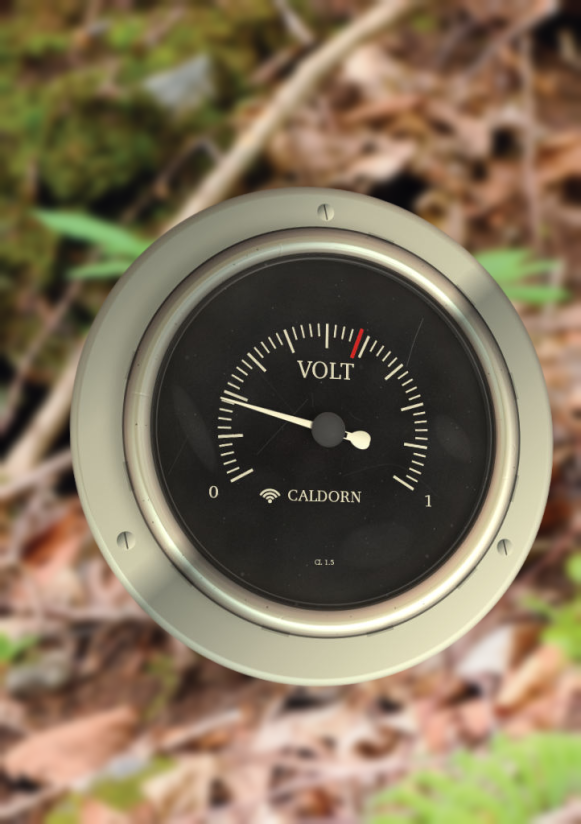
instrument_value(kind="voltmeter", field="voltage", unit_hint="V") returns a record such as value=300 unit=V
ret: value=0.18 unit=V
